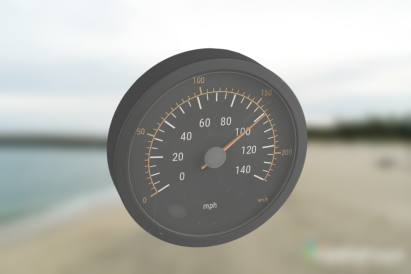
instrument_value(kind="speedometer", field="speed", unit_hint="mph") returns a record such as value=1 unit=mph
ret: value=100 unit=mph
